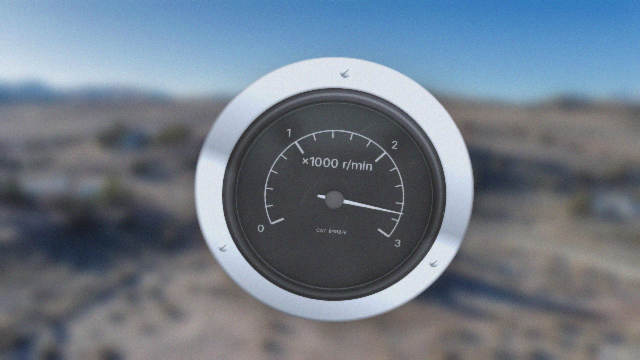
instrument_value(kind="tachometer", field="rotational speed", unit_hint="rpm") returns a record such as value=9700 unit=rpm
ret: value=2700 unit=rpm
